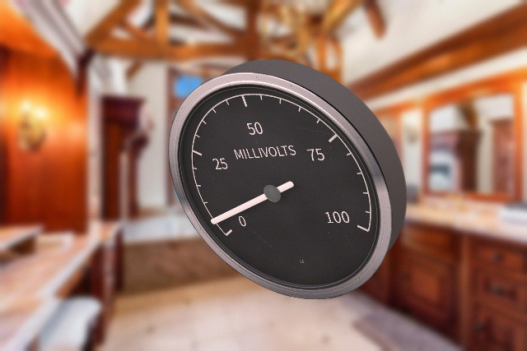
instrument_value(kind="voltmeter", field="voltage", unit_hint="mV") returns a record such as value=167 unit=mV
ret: value=5 unit=mV
